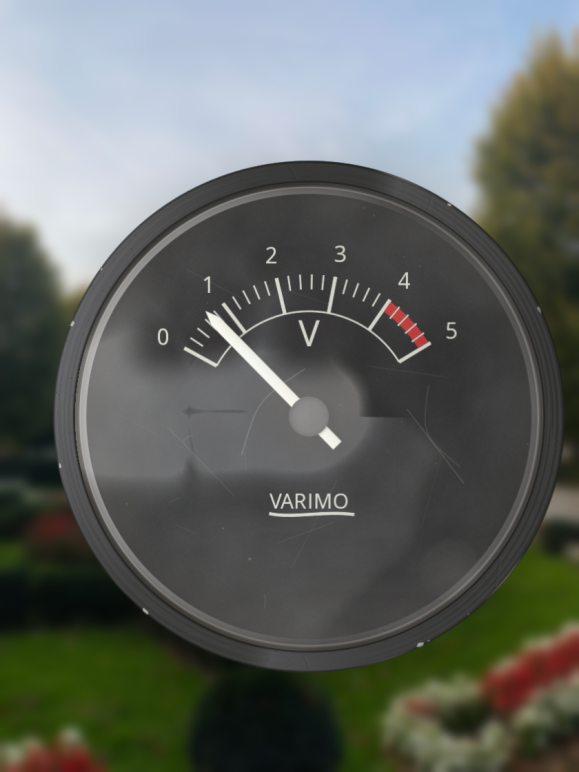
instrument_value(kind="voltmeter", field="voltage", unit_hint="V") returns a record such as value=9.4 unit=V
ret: value=0.7 unit=V
